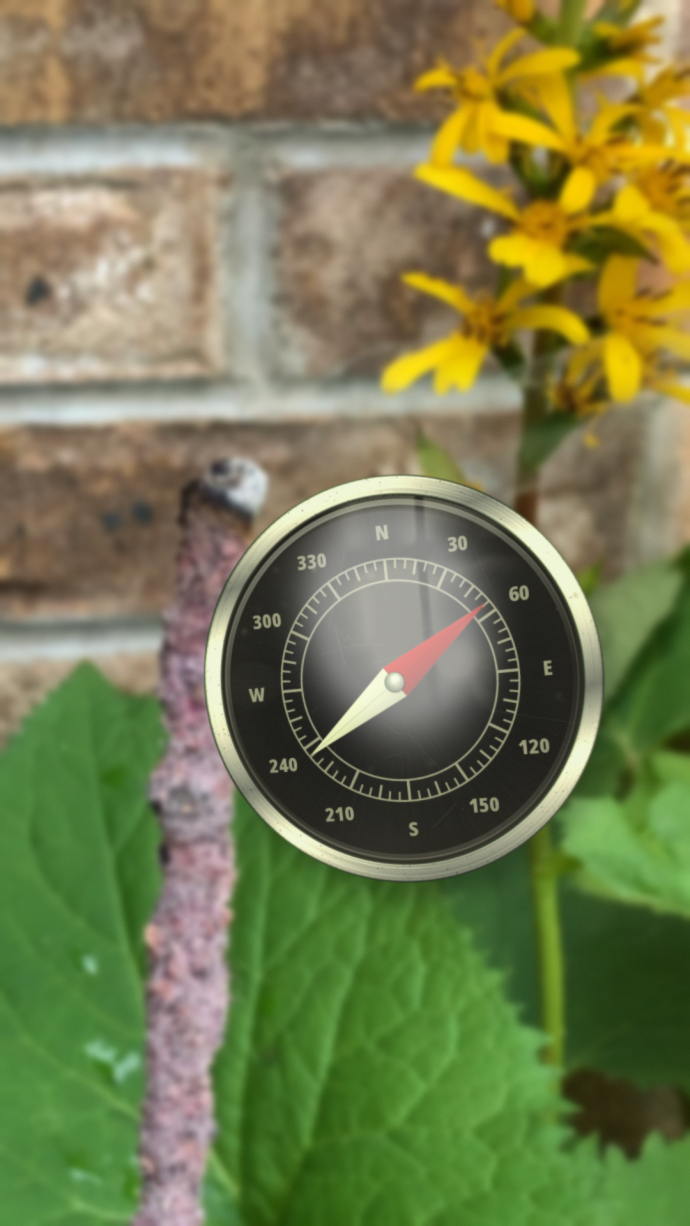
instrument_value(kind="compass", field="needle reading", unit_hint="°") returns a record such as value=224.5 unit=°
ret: value=55 unit=°
